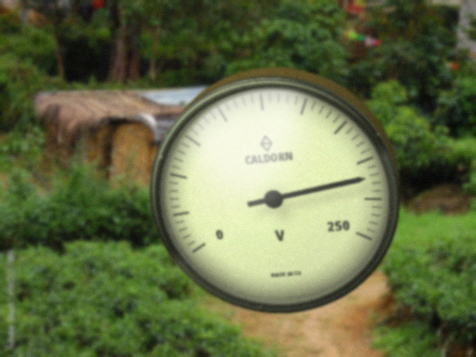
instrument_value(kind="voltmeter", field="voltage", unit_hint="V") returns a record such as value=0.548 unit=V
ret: value=210 unit=V
